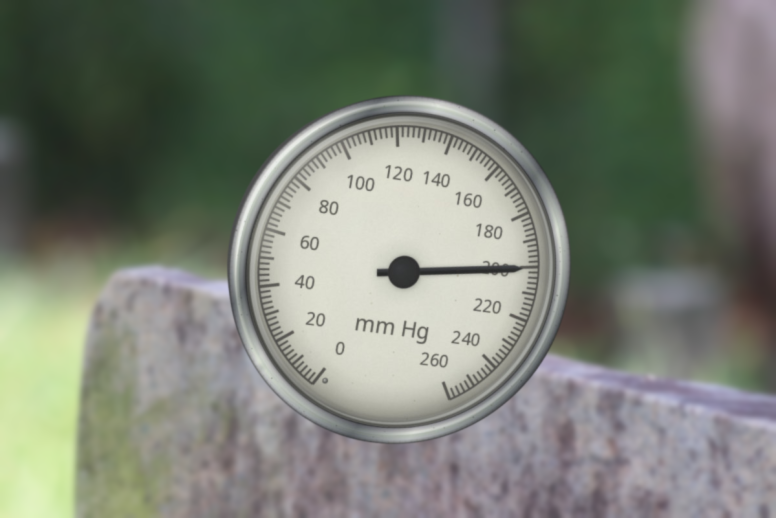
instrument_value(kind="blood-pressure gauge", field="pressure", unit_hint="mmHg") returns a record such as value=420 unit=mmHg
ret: value=200 unit=mmHg
